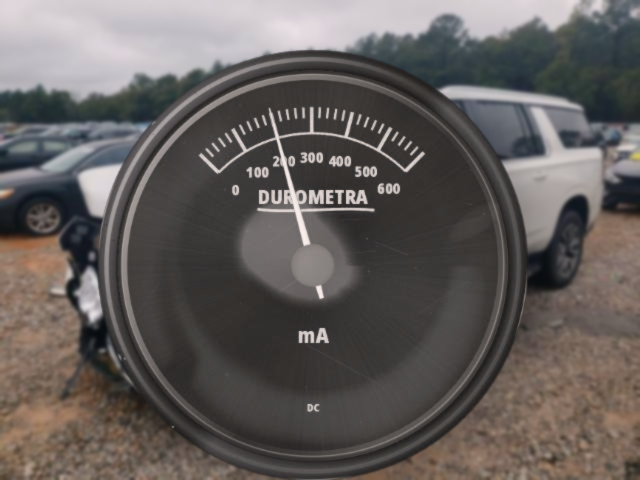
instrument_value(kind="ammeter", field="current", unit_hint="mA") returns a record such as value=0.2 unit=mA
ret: value=200 unit=mA
